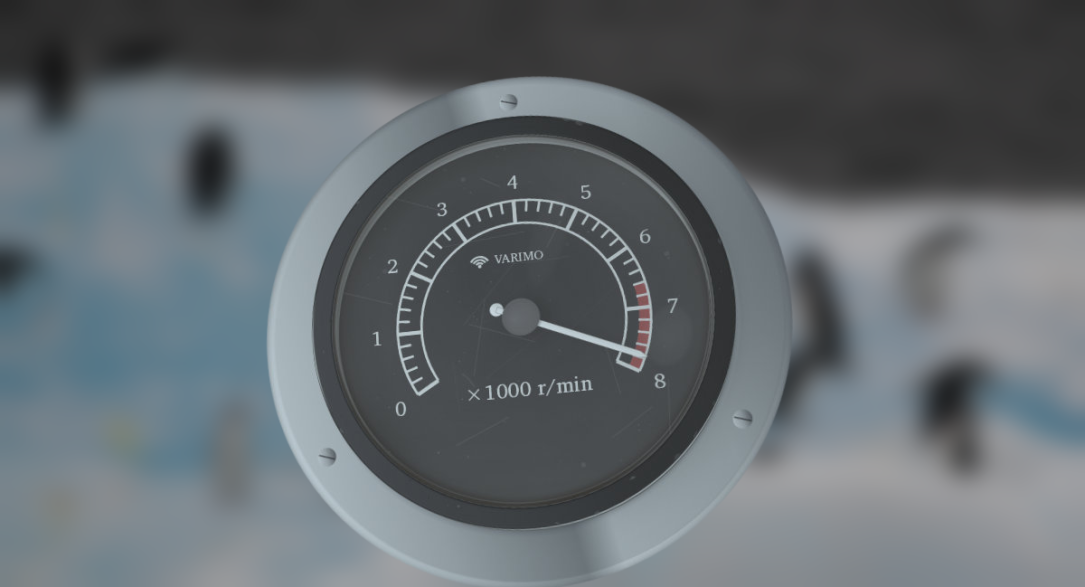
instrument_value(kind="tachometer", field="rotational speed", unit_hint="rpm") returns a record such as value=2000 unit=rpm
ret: value=7800 unit=rpm
